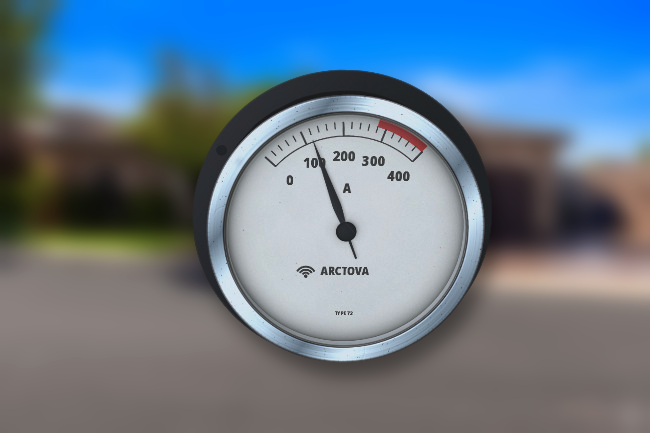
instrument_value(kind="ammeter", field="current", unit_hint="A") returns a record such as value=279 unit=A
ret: value=120 unit=A
